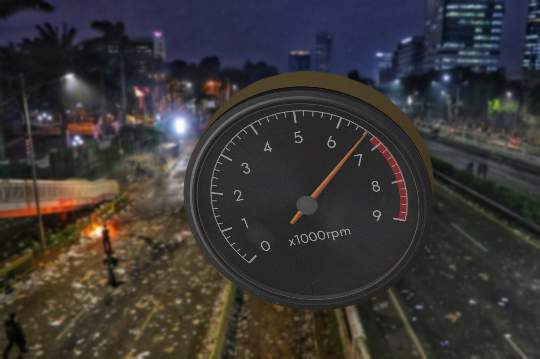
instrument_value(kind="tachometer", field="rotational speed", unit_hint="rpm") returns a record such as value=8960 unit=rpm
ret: value=6600 unit=rpm
